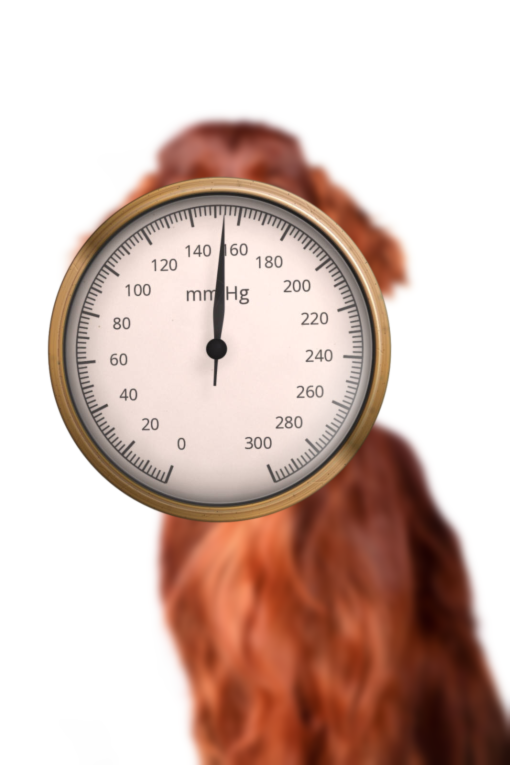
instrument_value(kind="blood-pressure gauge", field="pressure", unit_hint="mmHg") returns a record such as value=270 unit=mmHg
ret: value=154 unit=mmHg
